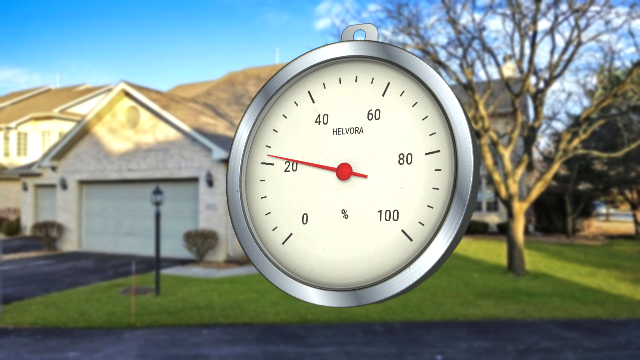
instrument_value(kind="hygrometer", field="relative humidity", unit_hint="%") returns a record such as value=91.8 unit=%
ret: value=22 unit=%
